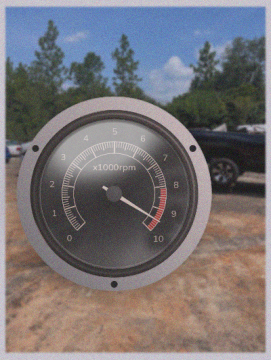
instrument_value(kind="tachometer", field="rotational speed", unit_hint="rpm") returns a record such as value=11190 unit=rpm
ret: value=9500 unit=rpm
